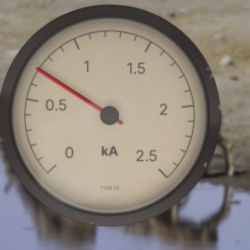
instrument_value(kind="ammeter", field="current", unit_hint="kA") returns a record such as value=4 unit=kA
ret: value=0.7 unit=kA
